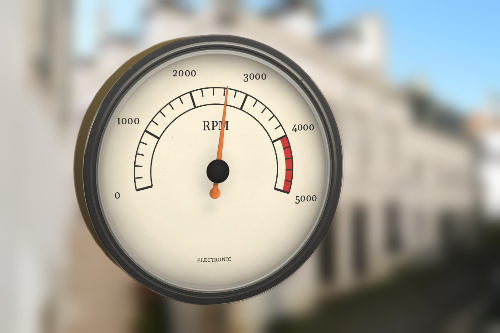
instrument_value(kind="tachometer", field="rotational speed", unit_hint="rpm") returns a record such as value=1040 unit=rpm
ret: value=2600 unit=rpm
